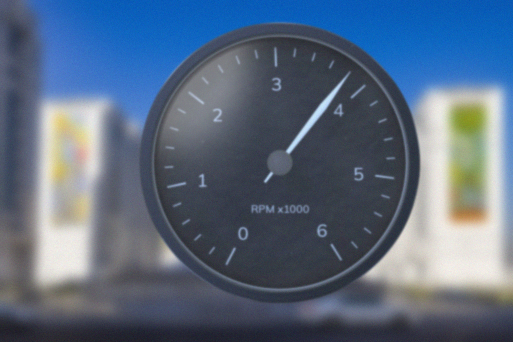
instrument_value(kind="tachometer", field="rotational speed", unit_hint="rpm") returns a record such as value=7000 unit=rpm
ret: value=3800 unit=rpm
